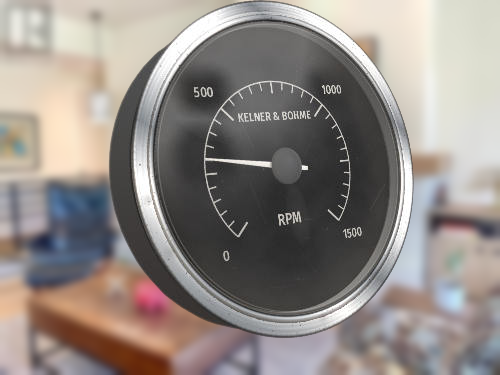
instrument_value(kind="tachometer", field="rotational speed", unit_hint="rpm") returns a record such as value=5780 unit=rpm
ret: value=300 unit=rpm
